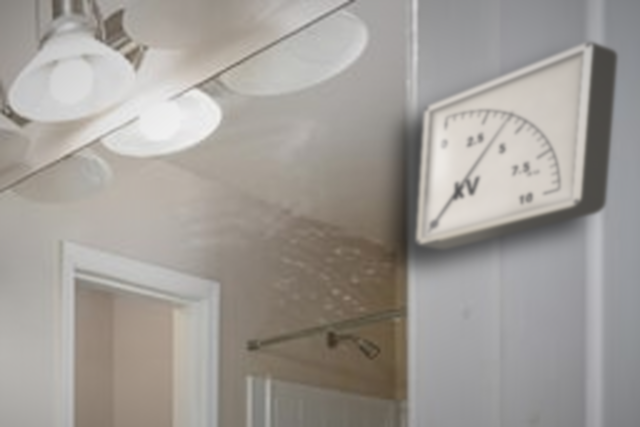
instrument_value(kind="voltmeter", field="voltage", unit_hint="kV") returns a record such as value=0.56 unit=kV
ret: value=4 unit=kV
